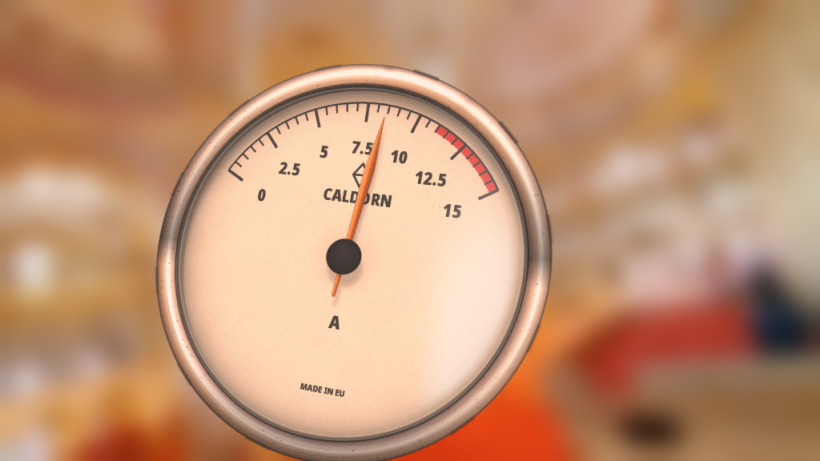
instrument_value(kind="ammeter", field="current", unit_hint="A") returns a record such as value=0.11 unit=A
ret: value=8.5 unit=A
